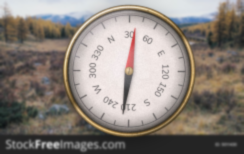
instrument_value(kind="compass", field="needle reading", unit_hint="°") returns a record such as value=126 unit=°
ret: value=37.5 unit=°
